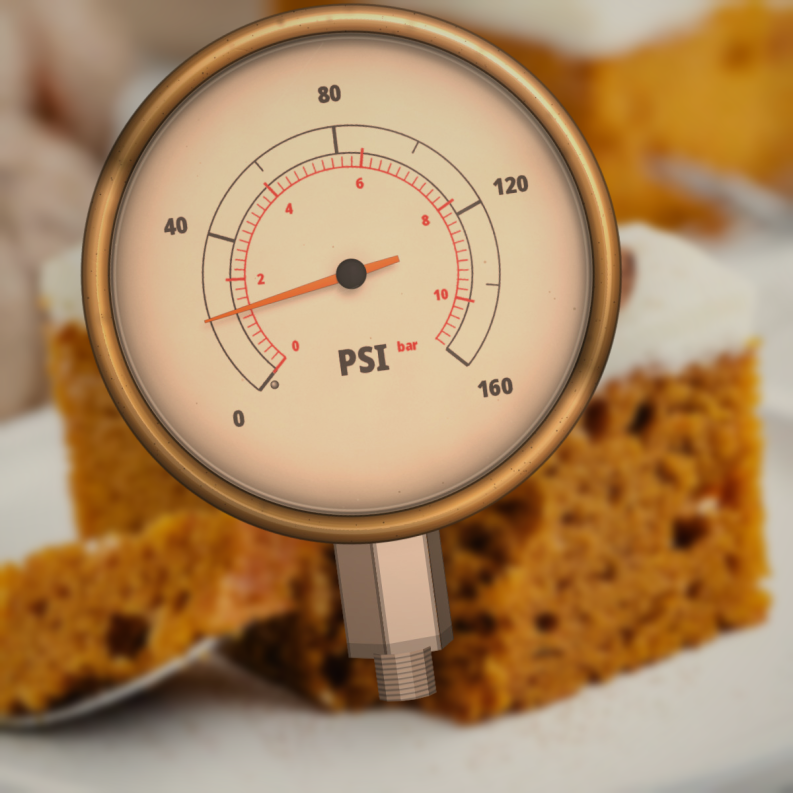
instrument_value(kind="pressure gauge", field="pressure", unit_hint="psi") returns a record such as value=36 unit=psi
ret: value=20 unit=psi
